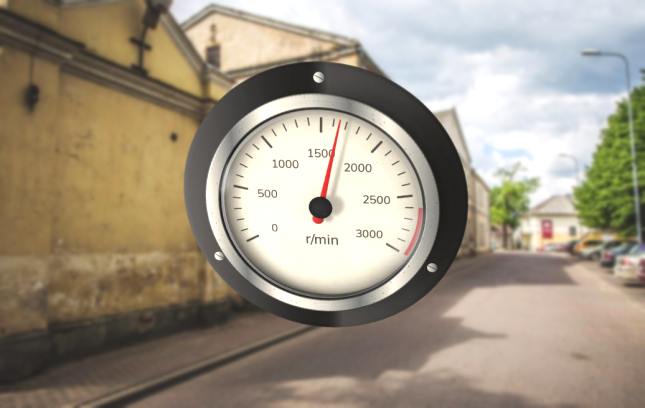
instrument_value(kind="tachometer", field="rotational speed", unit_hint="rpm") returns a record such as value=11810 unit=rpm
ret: value=1650 unit=rpm
